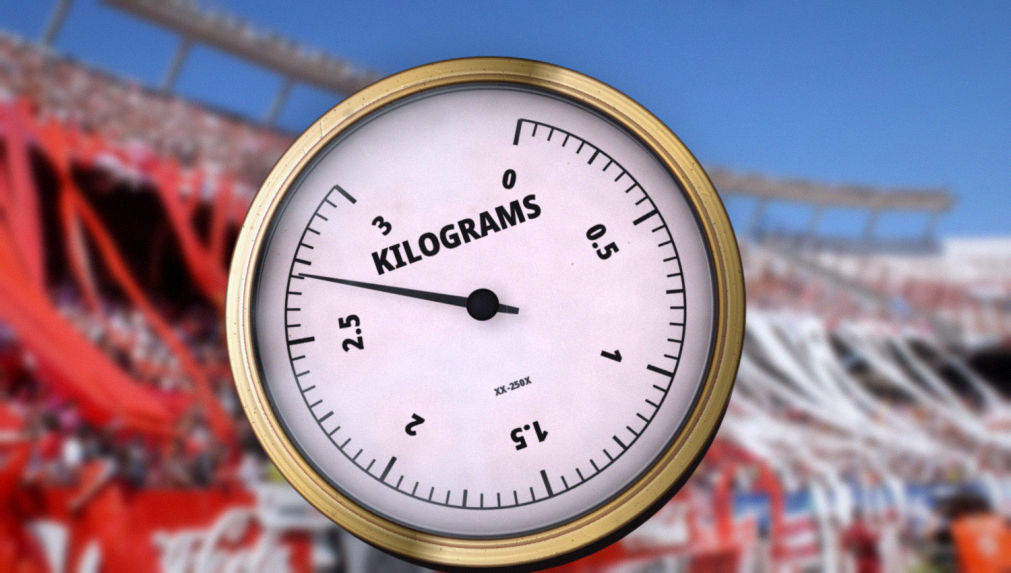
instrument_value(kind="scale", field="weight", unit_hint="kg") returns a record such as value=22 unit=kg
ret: value=2.7 unit=kg
